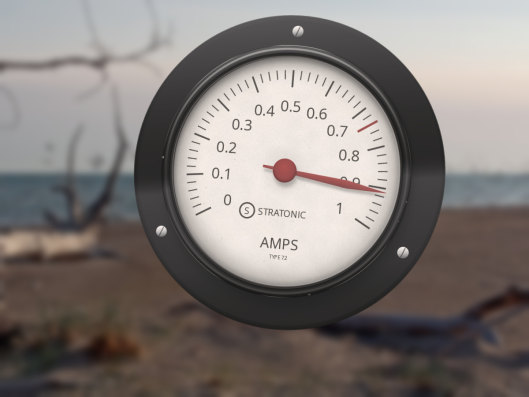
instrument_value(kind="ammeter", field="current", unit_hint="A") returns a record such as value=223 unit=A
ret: value=0.91 unit=A
